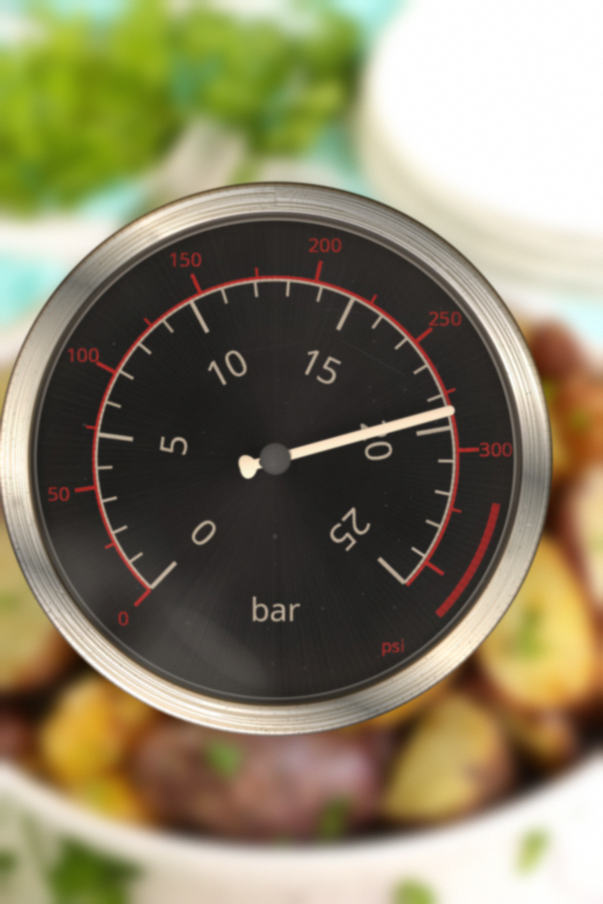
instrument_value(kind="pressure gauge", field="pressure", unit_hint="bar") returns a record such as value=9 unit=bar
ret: value=19.5 unit=bar
